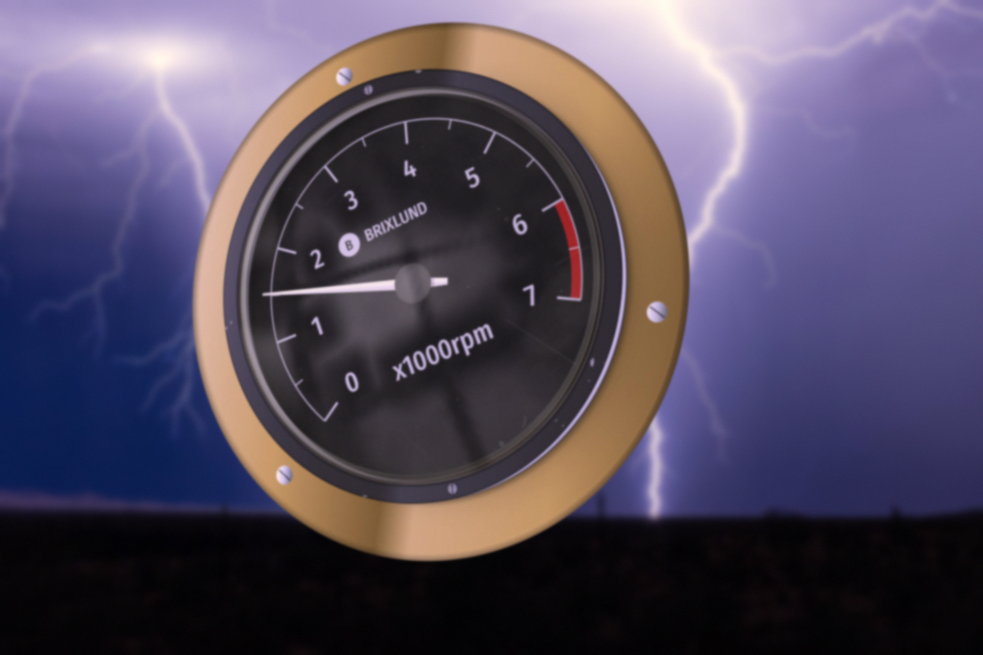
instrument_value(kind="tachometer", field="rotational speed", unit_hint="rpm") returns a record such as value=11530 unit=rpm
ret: value=1500 unit=rpm
